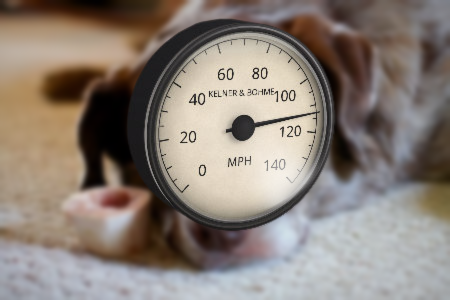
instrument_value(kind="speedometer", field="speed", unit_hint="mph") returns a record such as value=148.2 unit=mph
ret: value=112.5 unit=mph
